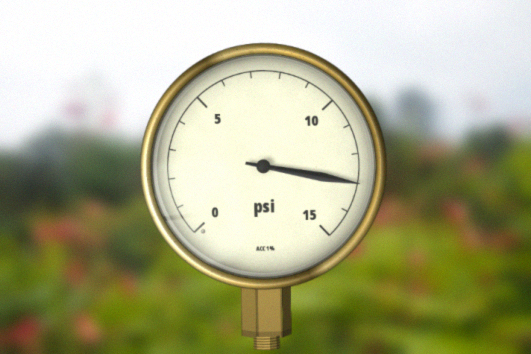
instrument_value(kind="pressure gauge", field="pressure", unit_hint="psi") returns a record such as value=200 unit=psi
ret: value=13 unit=psi
